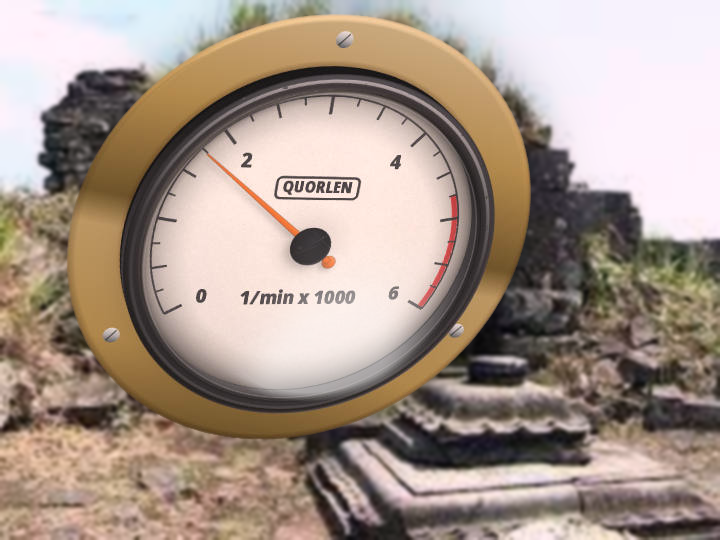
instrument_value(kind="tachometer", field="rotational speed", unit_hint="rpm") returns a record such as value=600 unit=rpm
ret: value=1750 unit=rpm
